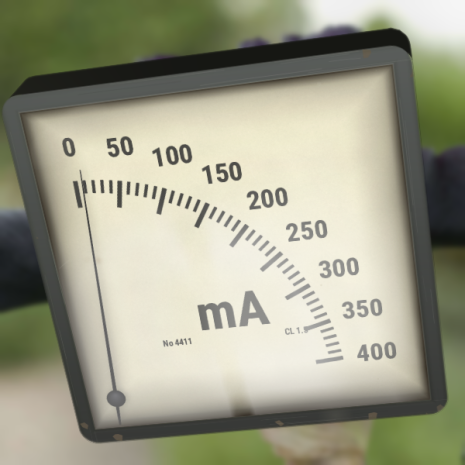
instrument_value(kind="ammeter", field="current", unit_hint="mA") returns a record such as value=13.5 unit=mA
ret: value=10 unit=mA
